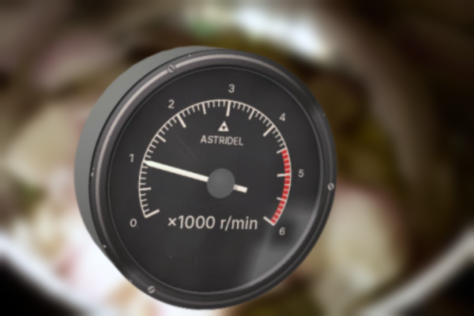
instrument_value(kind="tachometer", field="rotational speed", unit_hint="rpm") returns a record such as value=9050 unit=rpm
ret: value=1000 unit=rpm
